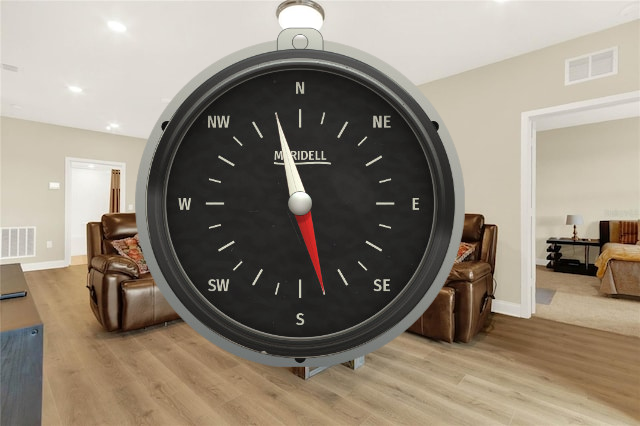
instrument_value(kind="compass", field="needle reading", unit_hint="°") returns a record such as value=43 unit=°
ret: value=165 unit=°
